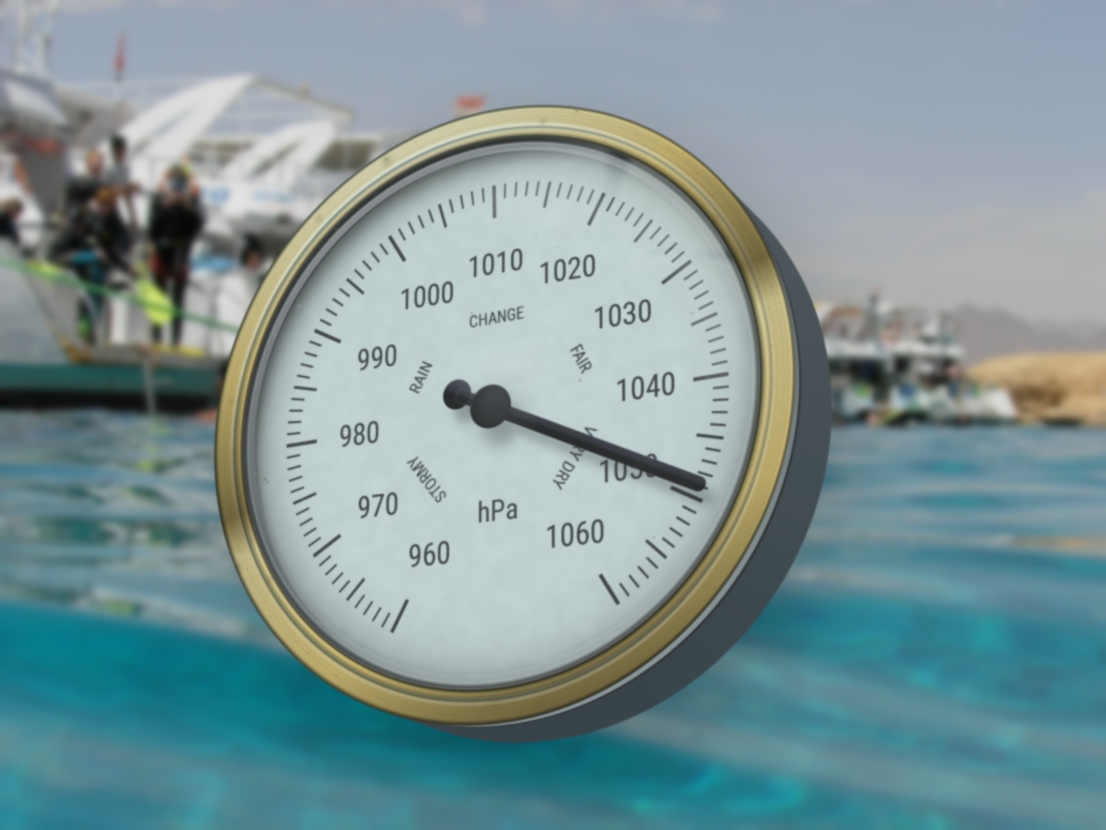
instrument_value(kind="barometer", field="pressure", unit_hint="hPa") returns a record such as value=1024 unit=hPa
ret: value=1049 unit=hPa
